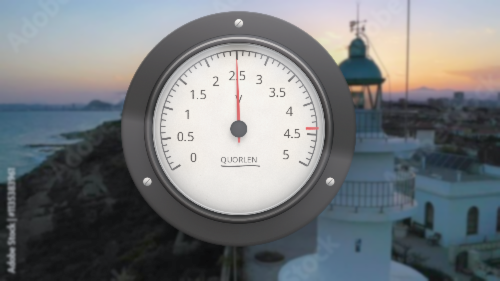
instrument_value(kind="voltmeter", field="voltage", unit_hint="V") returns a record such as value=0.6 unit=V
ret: value=2.5 unit=V
